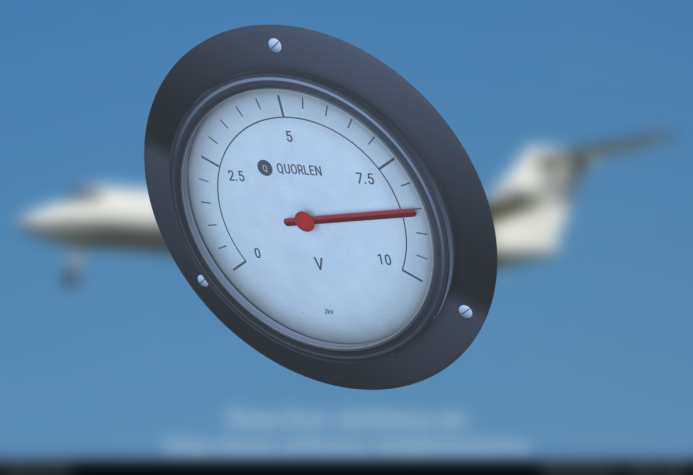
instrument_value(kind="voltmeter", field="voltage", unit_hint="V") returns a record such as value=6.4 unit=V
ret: value=8.5 unit=V
